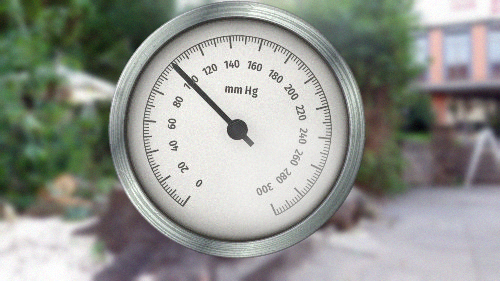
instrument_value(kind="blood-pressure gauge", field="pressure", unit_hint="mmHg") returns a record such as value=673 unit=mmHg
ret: value=100 unit=mmHg
